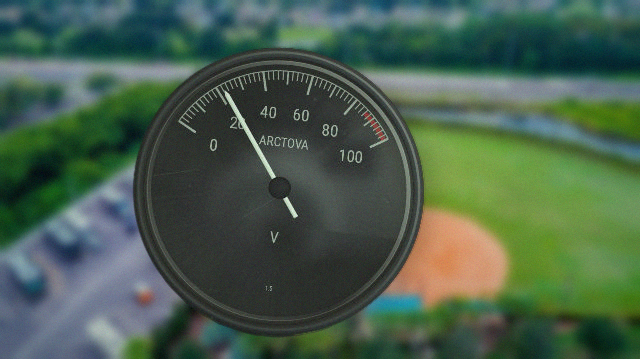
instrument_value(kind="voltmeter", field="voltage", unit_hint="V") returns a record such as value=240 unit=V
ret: value=22 unit=V
